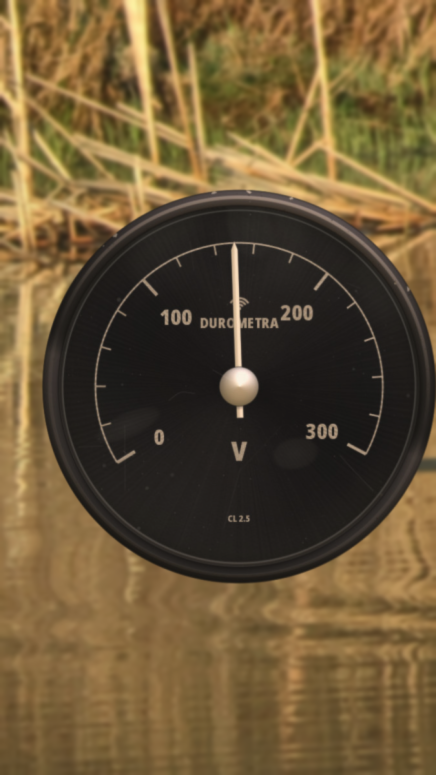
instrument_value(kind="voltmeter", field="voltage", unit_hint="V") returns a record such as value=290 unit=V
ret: value=150 unit=V
